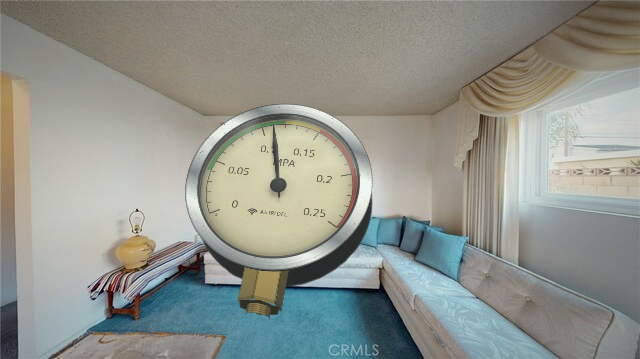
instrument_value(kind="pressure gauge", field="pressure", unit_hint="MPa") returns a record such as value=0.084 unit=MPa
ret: value=0.11 unit=MPa
